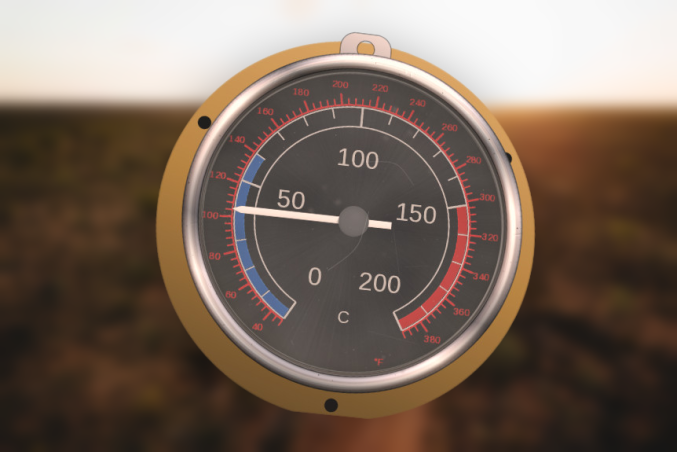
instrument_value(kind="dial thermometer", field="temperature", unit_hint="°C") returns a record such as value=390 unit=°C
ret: value=40 unit=°C
